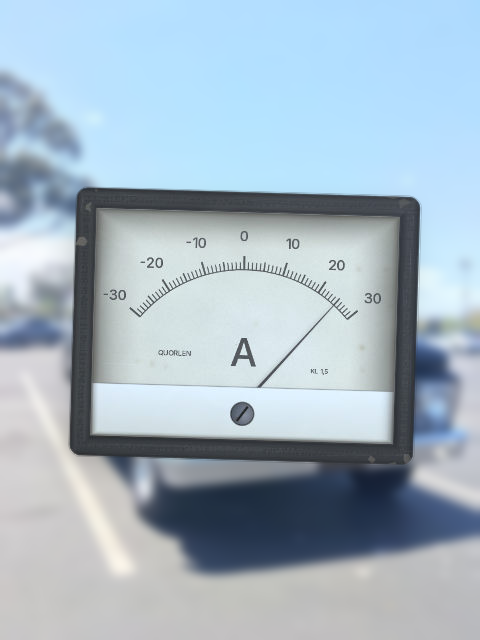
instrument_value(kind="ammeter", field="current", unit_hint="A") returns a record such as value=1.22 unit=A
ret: value=25 unit=A
